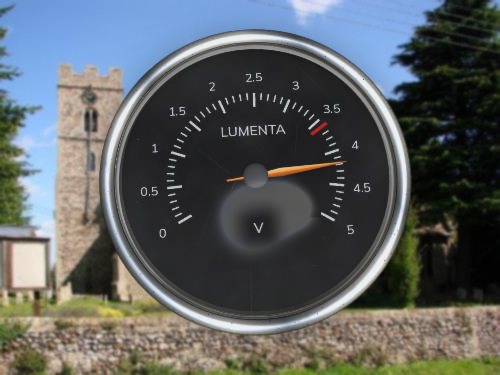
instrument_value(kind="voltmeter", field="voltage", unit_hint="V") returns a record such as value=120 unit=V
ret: value=4.2 unit=V
